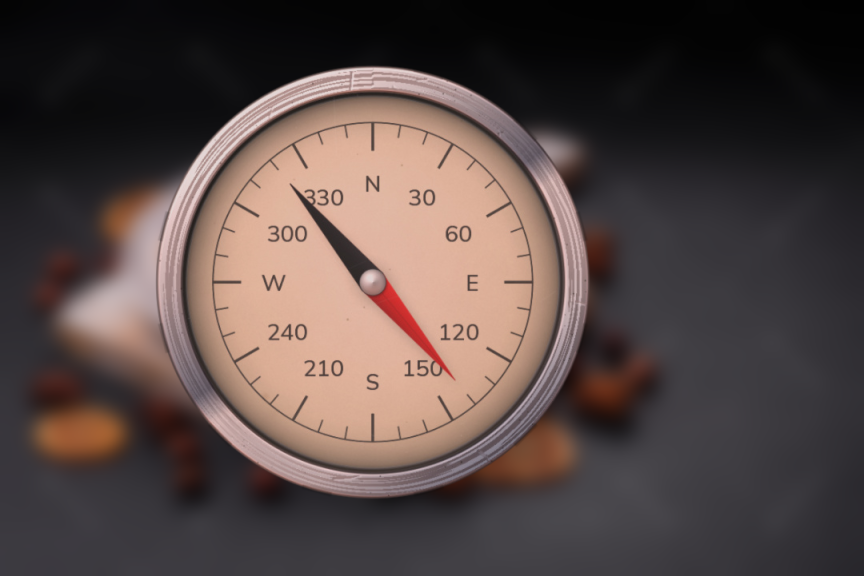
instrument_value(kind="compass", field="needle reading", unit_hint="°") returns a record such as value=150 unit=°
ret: value=140 unit=°
